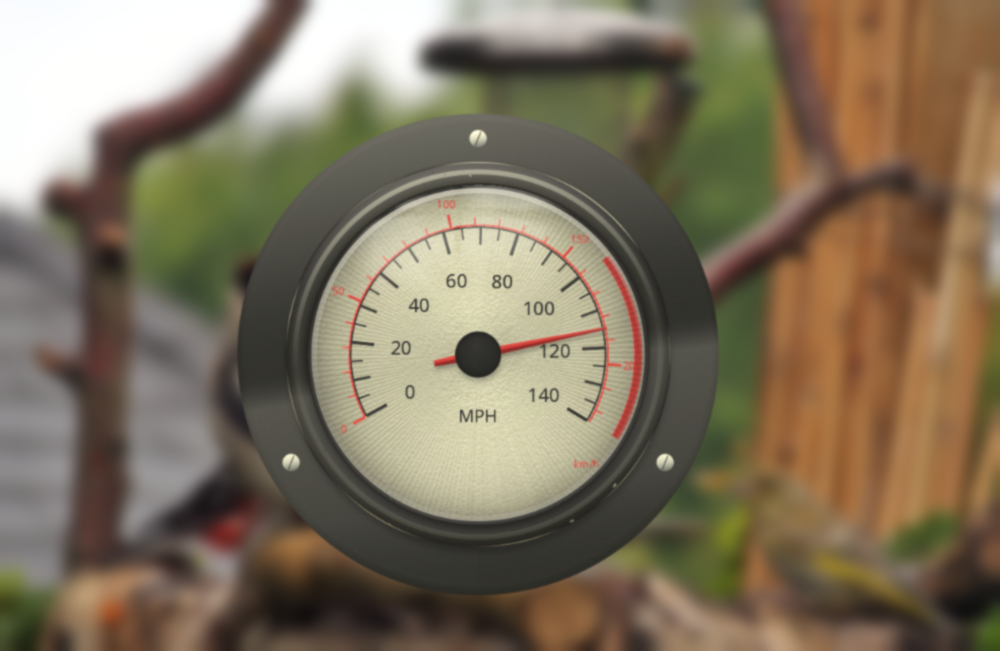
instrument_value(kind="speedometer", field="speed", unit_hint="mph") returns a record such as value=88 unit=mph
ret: value=115 unit=mph
